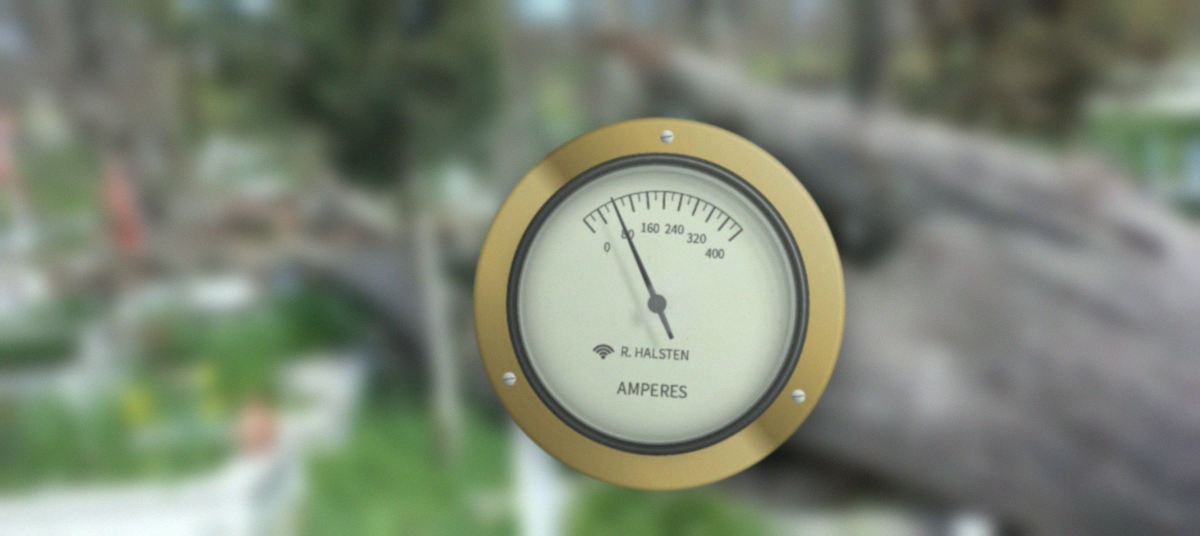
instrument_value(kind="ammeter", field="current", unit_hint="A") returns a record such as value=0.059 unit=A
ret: value=80 unit=A
